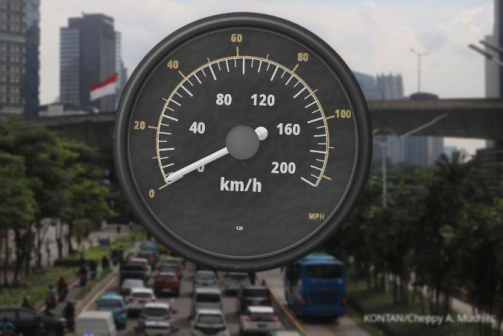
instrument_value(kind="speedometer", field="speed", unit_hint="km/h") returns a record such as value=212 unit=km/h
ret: value=2.5 unit=km/h
